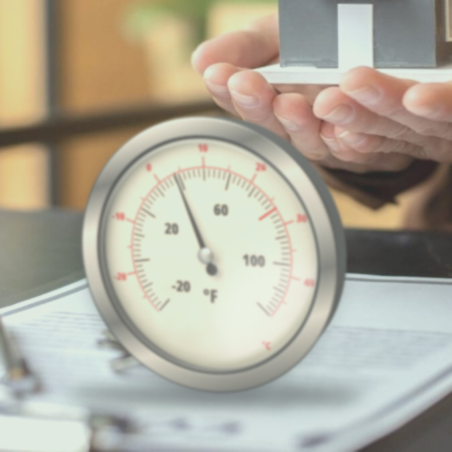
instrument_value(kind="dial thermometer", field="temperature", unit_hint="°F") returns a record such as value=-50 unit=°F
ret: value=40 unit=°F
